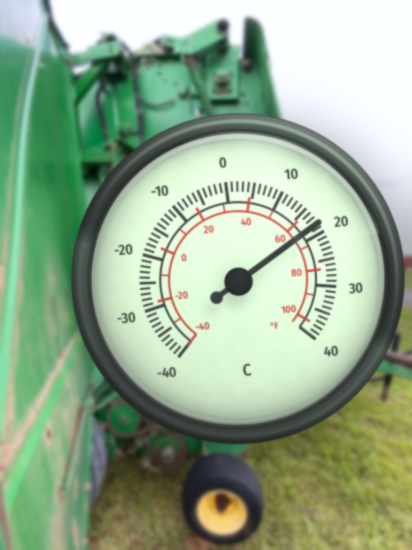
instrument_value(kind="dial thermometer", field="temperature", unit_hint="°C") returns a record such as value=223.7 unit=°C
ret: value=18 unit=°C
